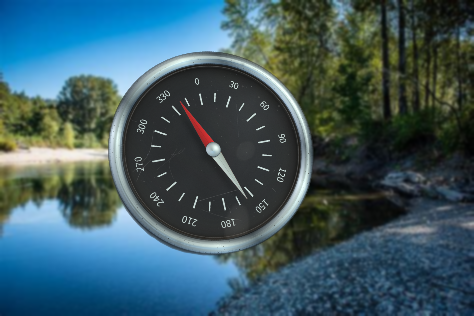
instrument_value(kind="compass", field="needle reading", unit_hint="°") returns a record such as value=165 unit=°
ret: value=337.5 unit=°
